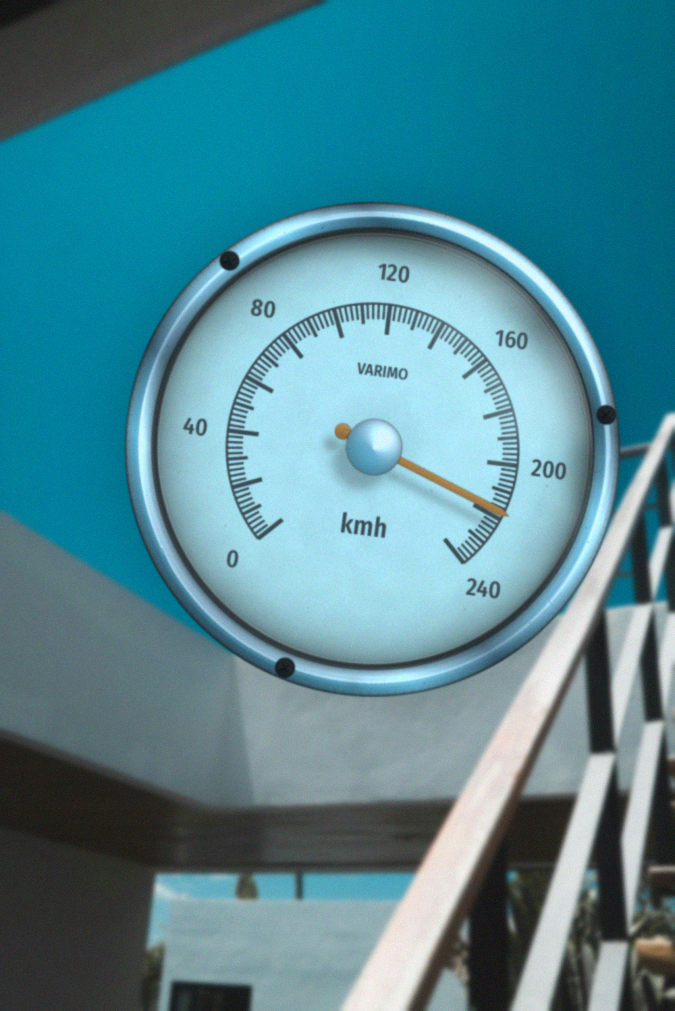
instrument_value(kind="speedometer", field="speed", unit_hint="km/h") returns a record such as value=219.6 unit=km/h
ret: value=218 unit=km/h
